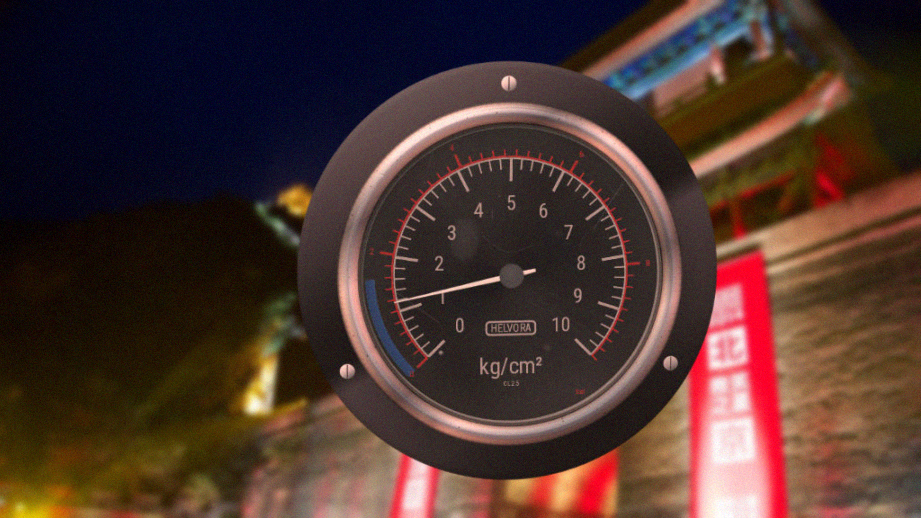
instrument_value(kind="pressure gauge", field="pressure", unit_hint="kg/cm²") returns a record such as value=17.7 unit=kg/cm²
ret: value=1.2 unit=kg/cm²
